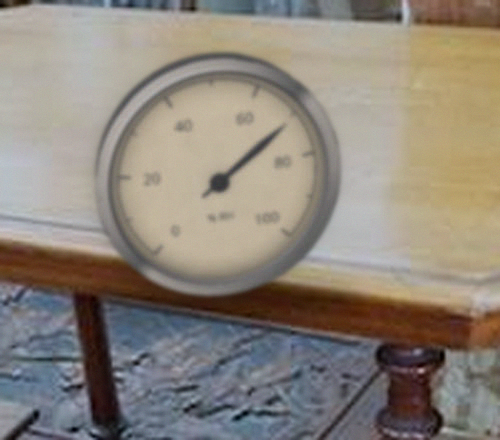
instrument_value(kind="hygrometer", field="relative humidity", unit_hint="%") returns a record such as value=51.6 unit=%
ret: value=70 unit=%
